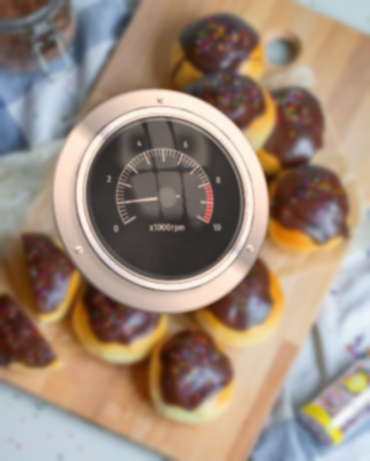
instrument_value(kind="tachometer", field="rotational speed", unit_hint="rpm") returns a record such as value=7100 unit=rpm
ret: value=1000 unit=rpm
